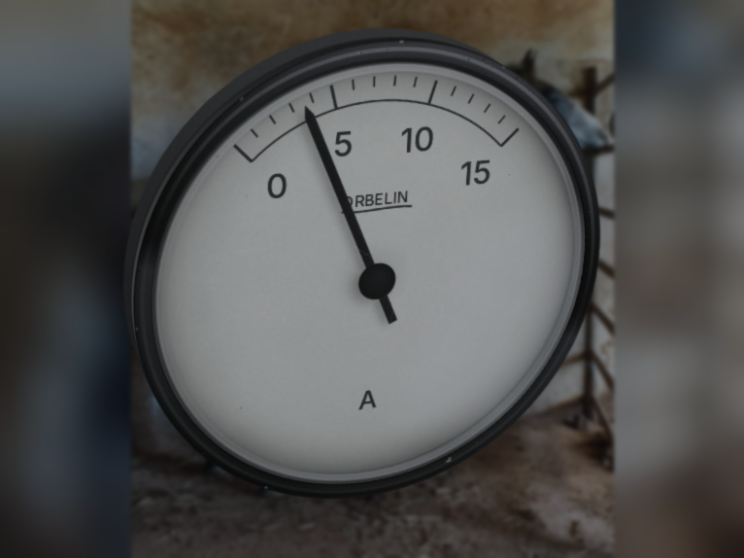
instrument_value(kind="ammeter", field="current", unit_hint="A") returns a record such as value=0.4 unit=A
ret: value=3.5 unit=A
